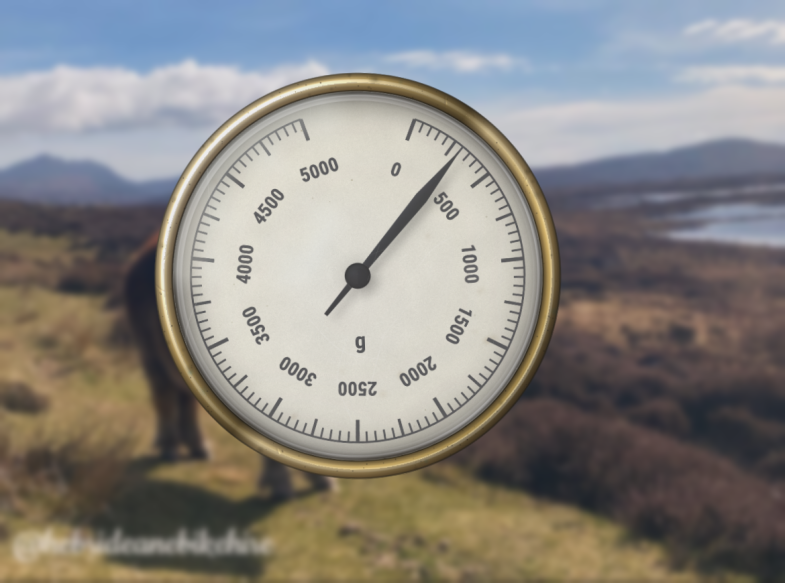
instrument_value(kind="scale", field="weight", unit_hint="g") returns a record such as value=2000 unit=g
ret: value=300 unit=g
